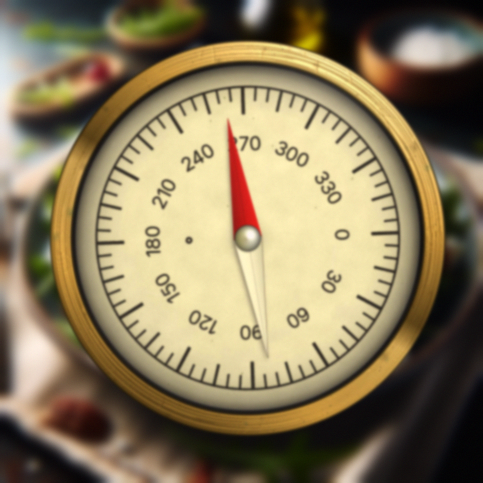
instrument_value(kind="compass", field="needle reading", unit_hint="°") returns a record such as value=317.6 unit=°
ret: value=262.5 unit=°
